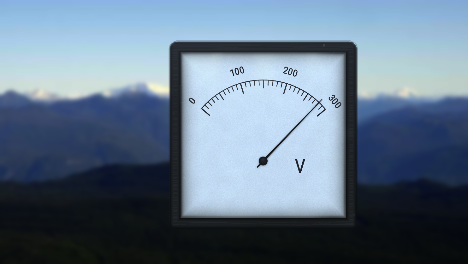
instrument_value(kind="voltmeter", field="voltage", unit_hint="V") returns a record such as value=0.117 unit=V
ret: value=280 unit=V
